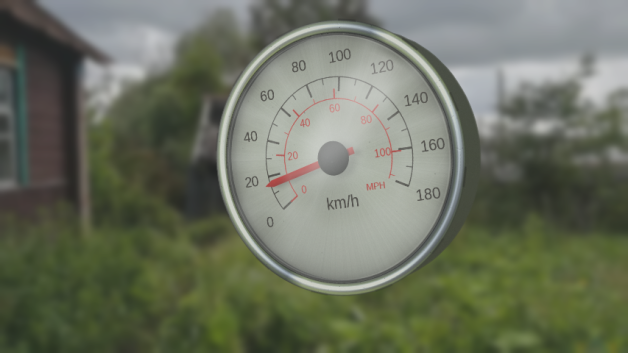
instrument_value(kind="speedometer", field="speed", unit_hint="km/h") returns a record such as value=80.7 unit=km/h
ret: value=15 unit=km/h
